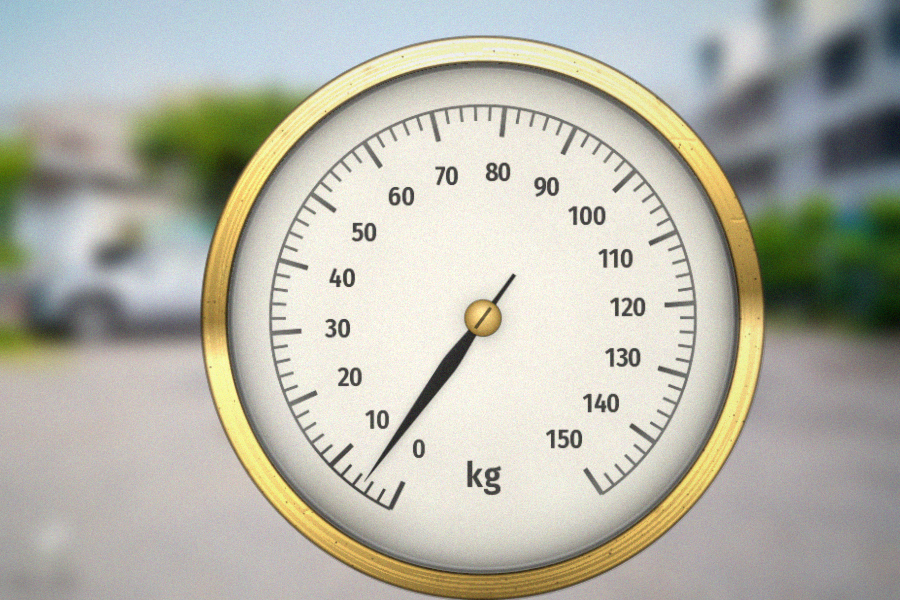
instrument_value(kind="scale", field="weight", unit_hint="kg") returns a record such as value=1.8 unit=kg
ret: value=5 unit=kg
